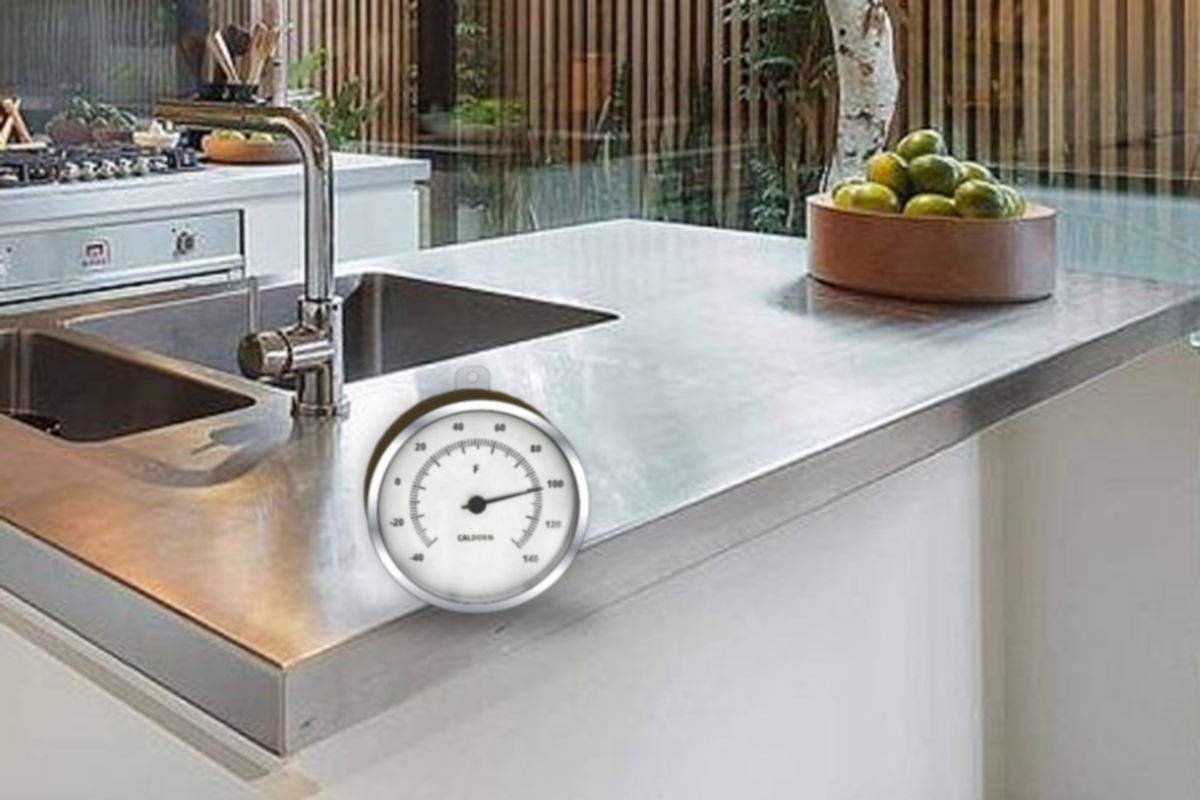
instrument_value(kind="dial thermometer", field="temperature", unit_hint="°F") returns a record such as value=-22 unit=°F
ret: value=100 unit=°F
